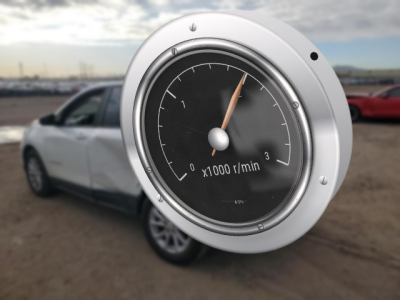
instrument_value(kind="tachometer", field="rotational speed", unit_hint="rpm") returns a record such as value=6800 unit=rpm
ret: value=2000 unit=rpm
